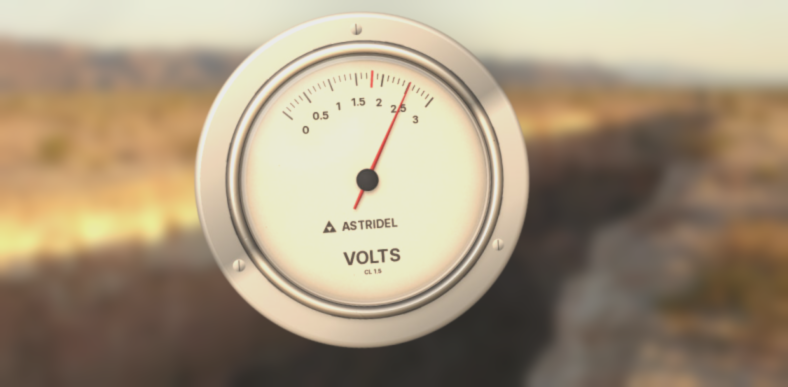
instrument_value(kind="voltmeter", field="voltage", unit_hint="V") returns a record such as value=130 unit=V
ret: value=2.5 unit=V
